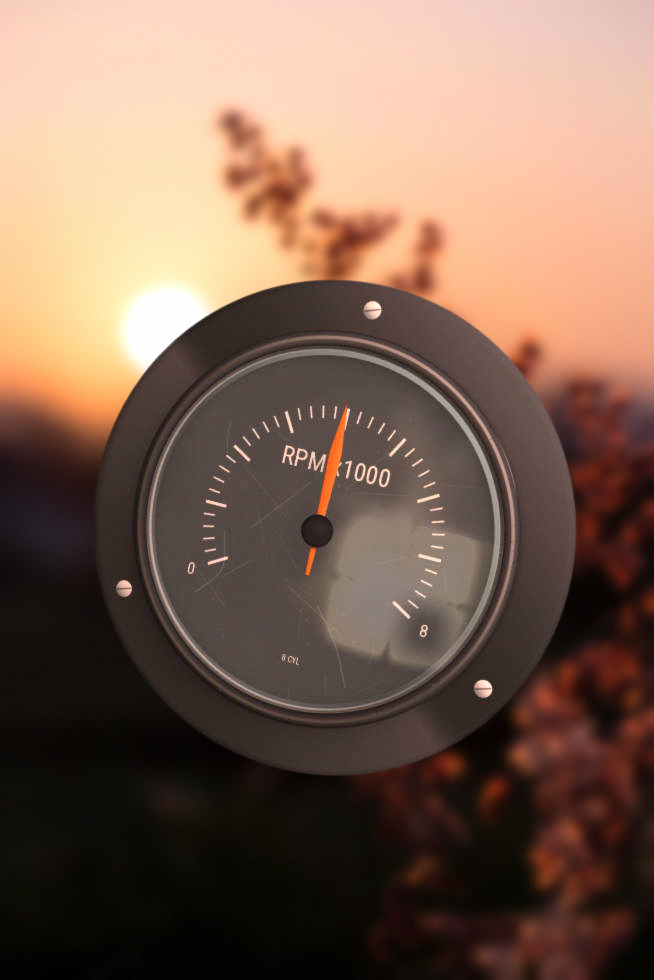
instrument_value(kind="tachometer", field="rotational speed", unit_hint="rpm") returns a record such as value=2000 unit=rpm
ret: value=4000 unit=rpm
